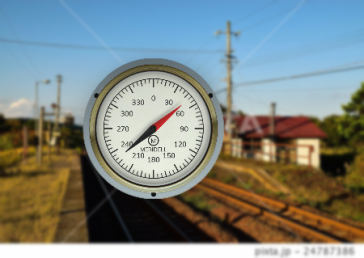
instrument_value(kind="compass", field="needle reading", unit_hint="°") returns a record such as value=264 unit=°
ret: value=50 unit=°
